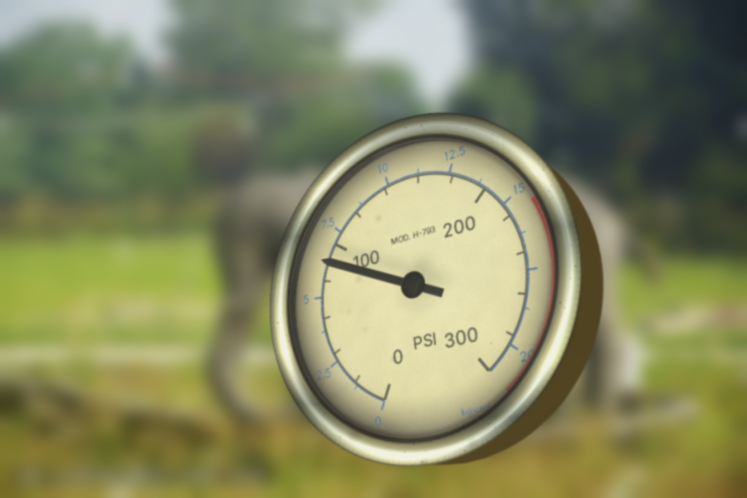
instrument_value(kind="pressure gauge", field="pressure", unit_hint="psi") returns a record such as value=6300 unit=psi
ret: value=90 unit=psi
